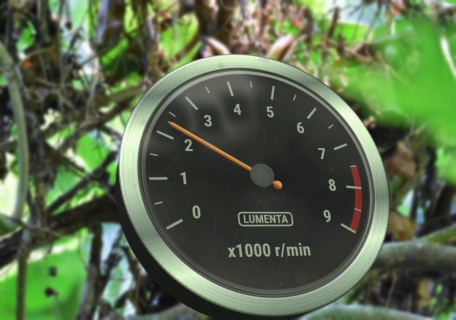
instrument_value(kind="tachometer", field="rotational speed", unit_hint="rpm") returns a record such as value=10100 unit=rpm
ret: value=2250 unit=rpm
